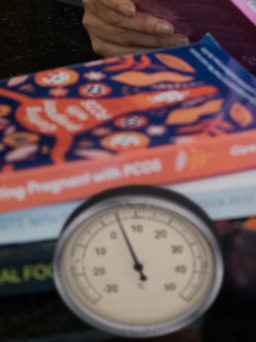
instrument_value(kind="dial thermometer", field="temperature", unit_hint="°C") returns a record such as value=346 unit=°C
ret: value=5 unit=°C
